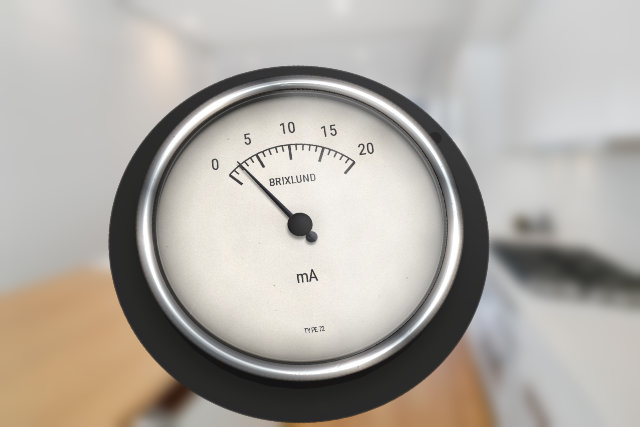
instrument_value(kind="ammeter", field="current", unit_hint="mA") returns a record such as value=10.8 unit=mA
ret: value=2 unit=mA
